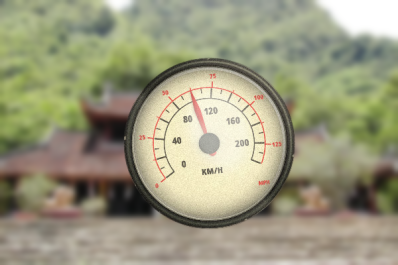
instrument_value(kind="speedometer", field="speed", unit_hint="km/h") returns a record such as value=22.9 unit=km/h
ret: value=100 unit=km/h
